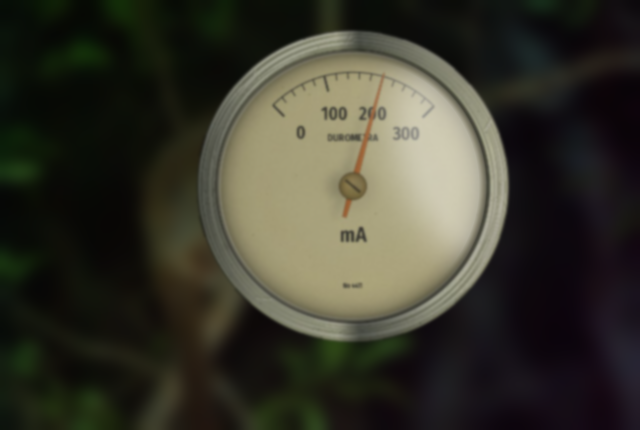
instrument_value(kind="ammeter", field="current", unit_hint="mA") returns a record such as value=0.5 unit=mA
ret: value=200 unit=mA
